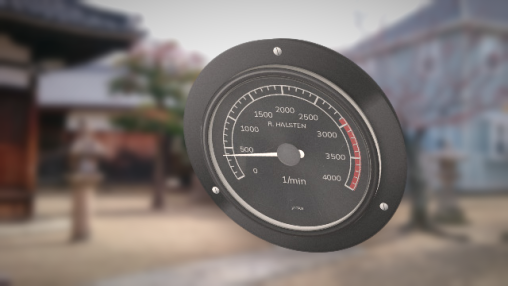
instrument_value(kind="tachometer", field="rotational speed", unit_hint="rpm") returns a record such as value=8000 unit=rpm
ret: value=400 unit=rpm
